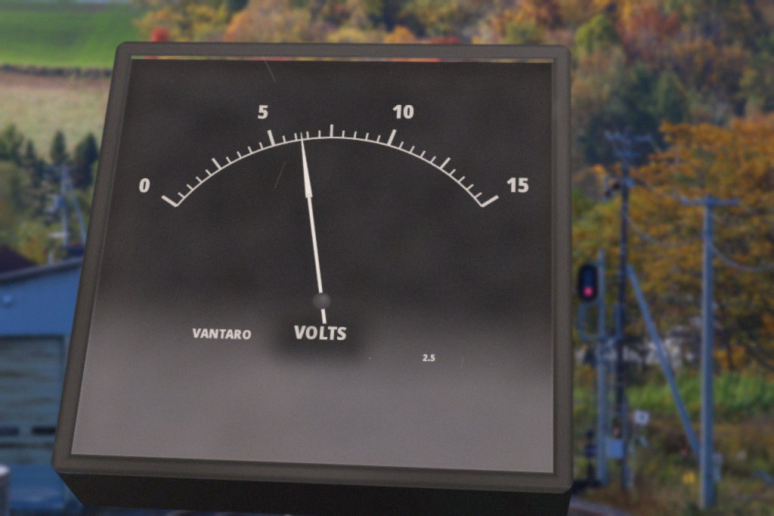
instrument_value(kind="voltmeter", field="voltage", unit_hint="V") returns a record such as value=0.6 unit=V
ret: value=6.25 unit=V
